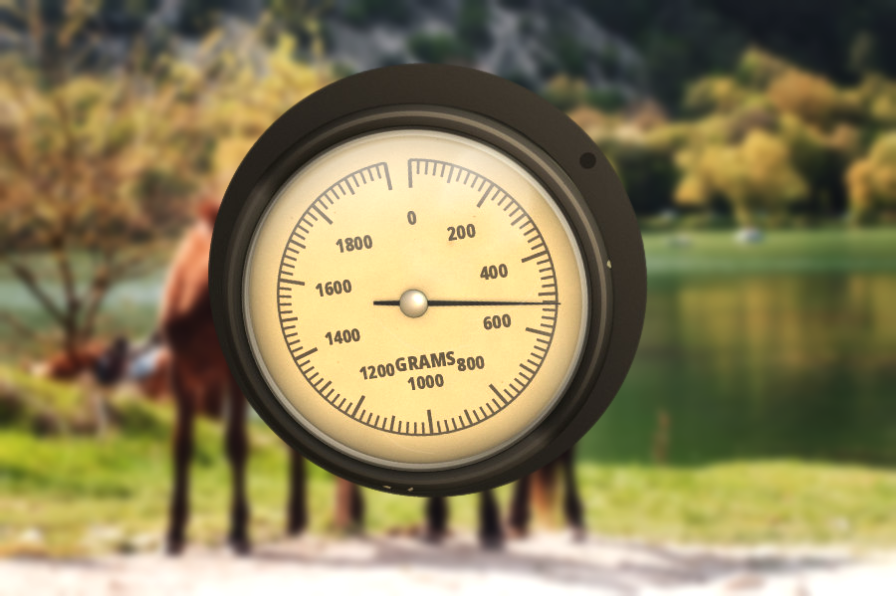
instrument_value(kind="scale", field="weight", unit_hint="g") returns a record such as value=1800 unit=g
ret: value=520 unit=g
